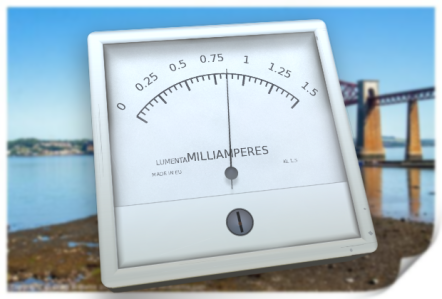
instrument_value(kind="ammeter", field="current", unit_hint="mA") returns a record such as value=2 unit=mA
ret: value=0.85 unit=mA
